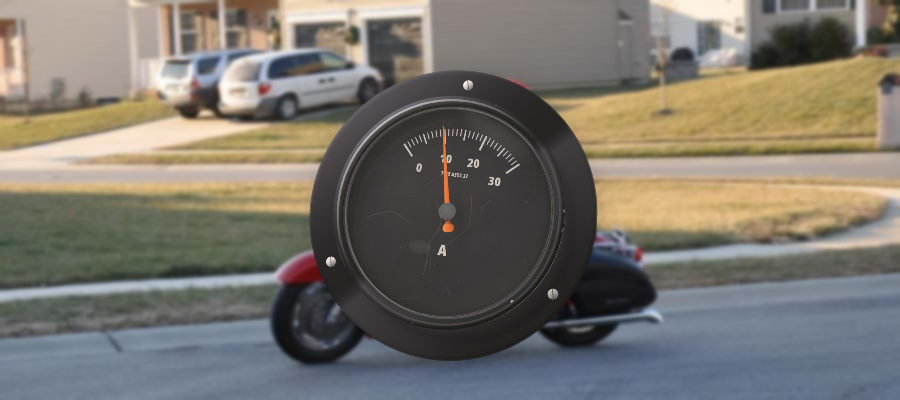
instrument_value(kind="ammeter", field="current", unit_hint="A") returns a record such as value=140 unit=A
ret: value=10 unit=A
